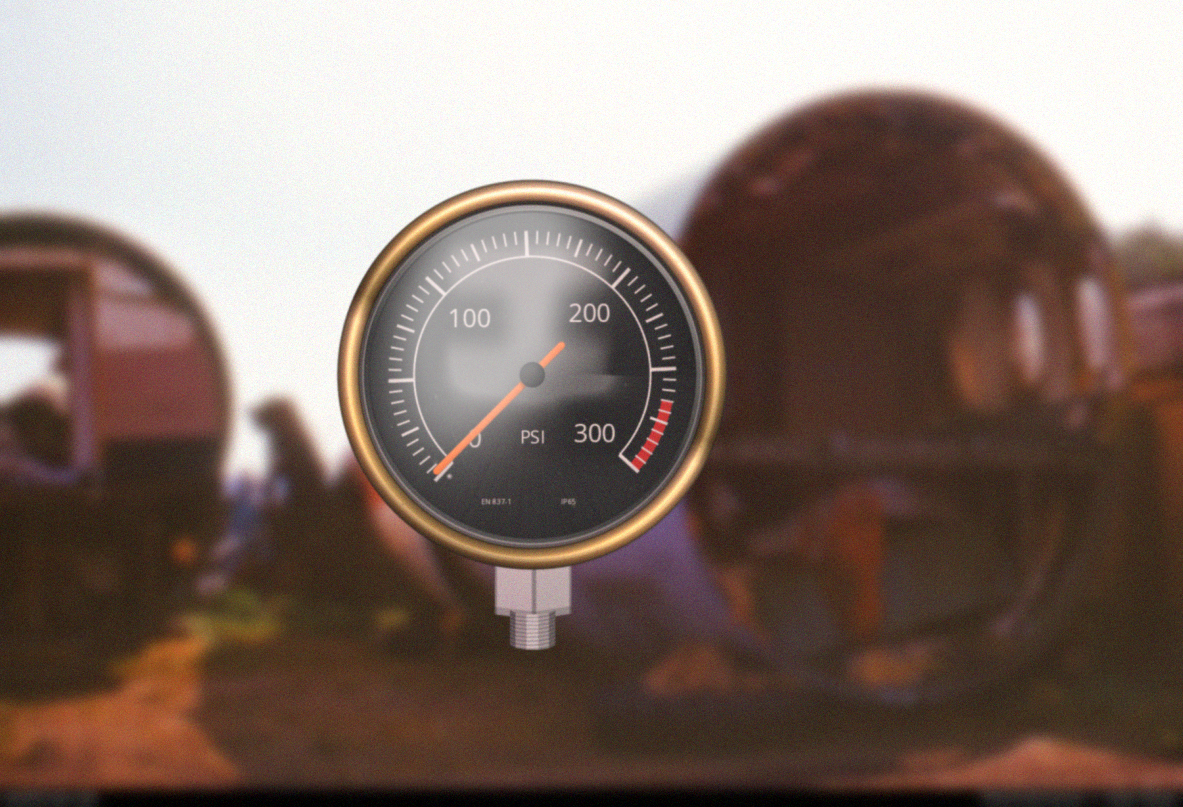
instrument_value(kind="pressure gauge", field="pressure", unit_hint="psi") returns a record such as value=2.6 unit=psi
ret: value=2.5 unit=psi
